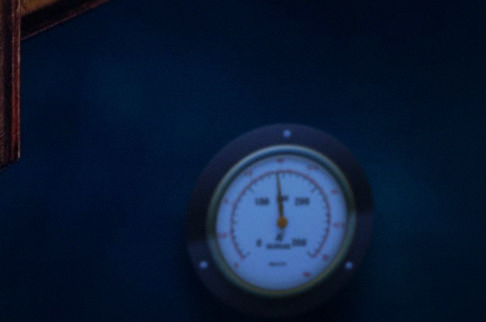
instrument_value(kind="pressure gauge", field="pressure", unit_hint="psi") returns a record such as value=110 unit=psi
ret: value=140 unit=psi
